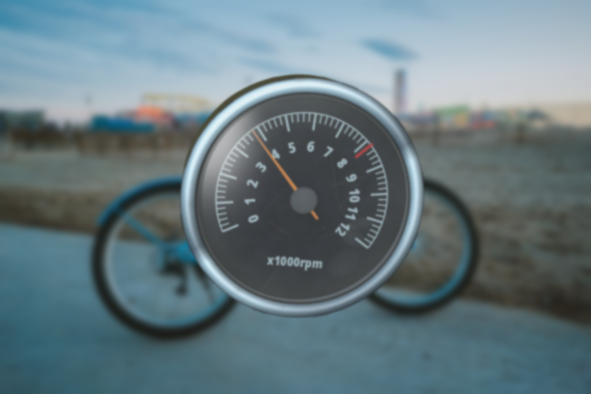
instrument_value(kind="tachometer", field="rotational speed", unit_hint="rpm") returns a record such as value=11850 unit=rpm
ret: value=3800 unit=rpm
